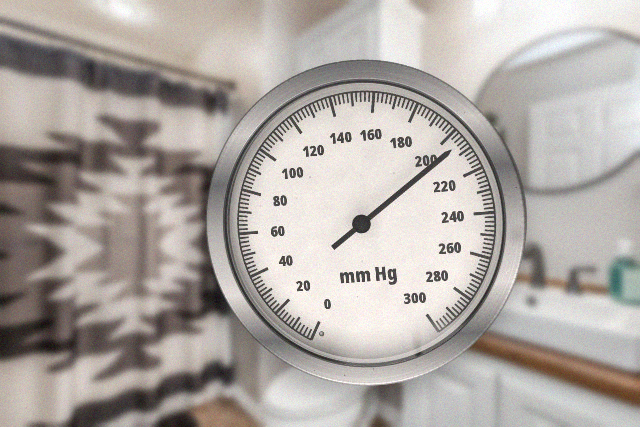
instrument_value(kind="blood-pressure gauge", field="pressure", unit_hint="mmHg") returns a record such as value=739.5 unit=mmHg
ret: value=206 unit=mmHg
